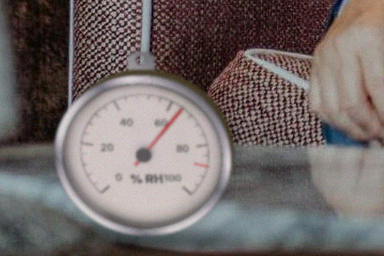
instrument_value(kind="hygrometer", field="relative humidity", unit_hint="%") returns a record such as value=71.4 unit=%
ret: value=64 unit=%
